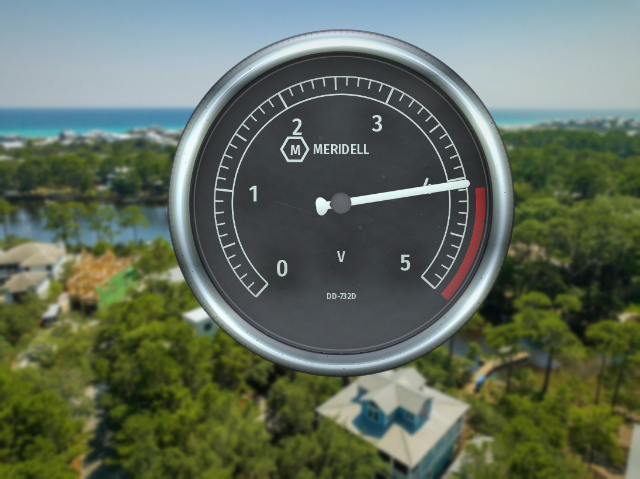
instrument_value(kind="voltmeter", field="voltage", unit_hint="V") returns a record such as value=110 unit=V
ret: value=4.05 unit=V
